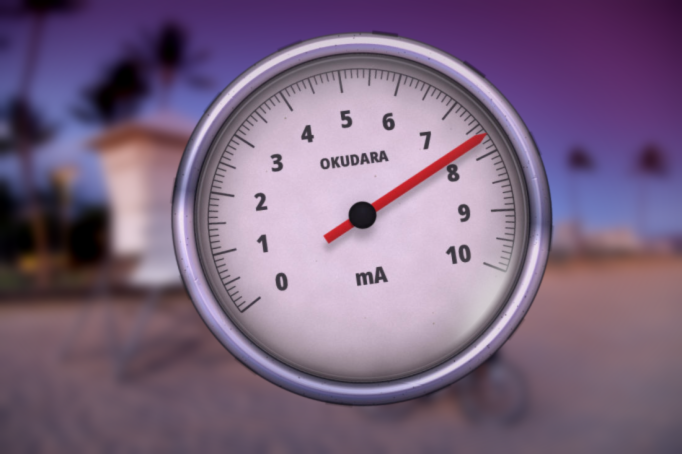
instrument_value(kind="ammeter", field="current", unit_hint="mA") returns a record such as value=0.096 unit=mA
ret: value=7.7 unit=mA
